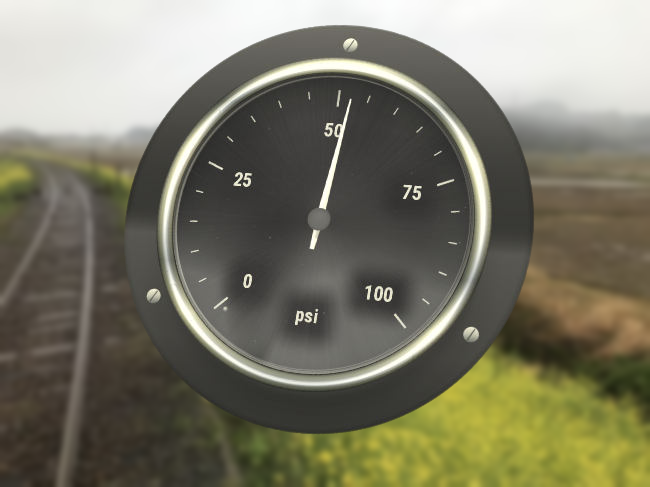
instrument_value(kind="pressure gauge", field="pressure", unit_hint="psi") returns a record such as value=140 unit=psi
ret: value=52.5 unit=psi
